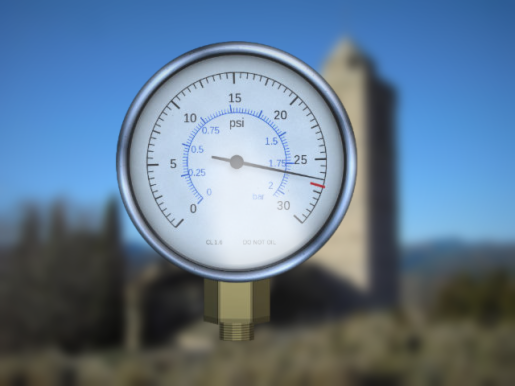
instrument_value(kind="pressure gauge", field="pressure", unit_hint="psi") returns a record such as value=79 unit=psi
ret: value=26.5 unit=psi
